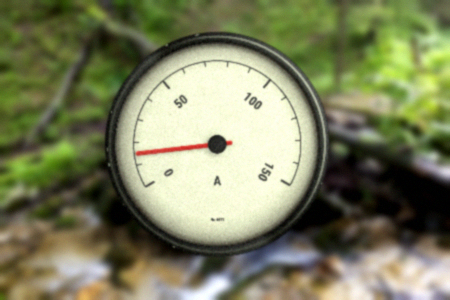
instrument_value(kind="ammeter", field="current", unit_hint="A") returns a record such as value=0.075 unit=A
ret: value=15 unit=A
